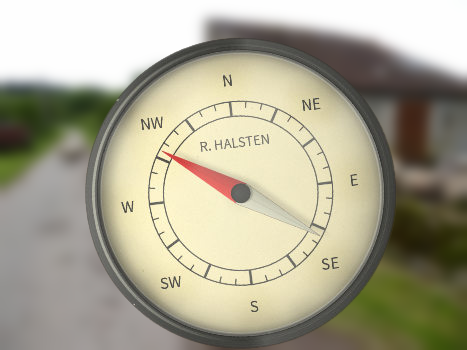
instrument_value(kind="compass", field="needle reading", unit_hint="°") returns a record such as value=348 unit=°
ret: value=305 unit=°
